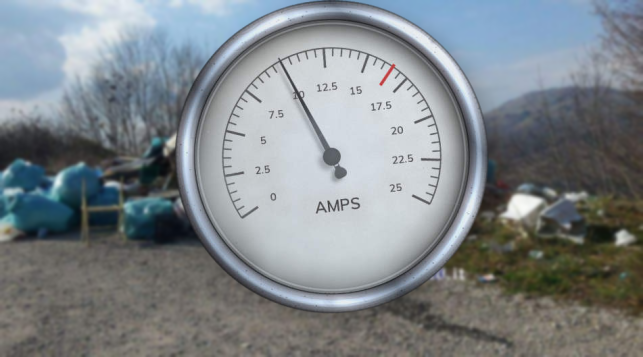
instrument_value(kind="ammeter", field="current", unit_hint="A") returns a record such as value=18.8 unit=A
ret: value=10 unit=A
